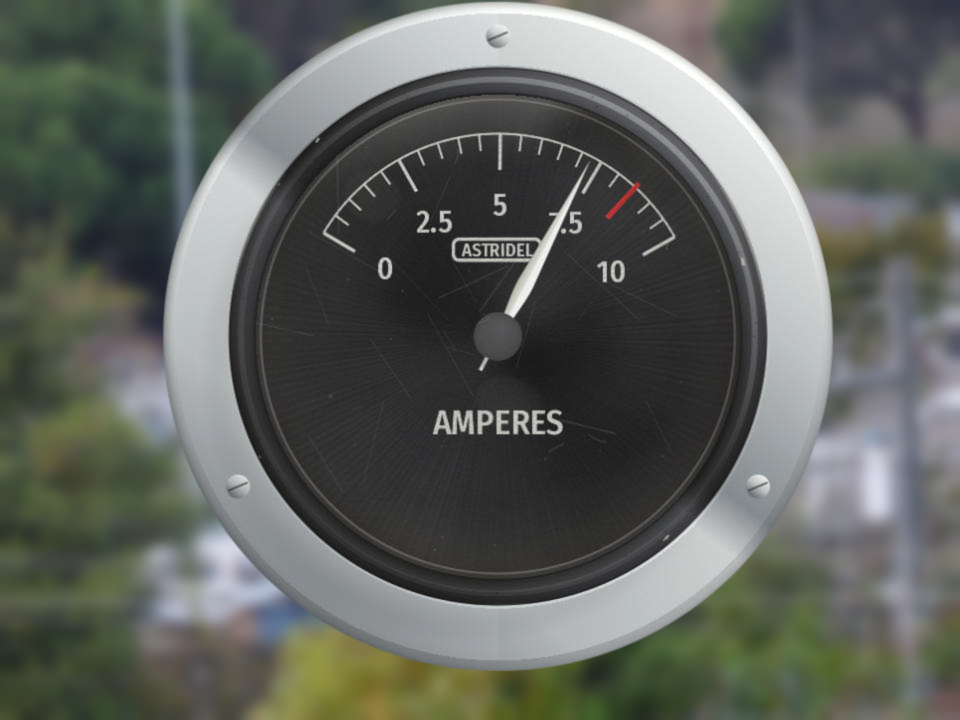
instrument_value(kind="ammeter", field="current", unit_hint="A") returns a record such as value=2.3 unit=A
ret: value=7.25 unit=A
